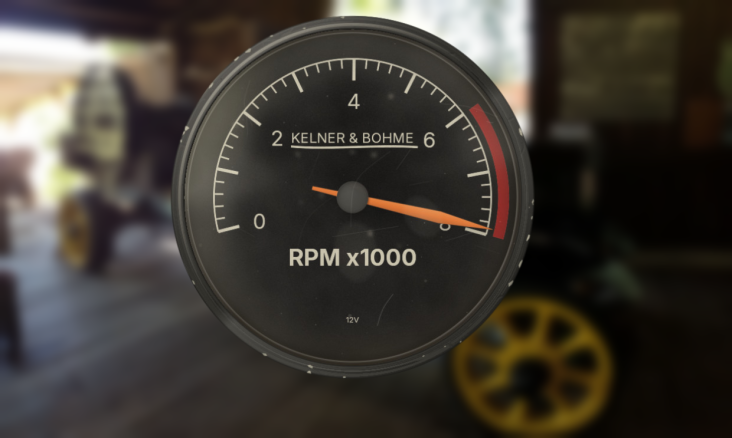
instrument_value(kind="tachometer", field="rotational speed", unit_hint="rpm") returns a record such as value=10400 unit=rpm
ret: value=7900 unit=rpm
